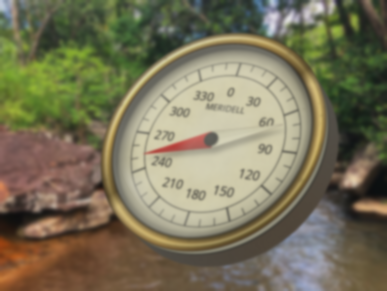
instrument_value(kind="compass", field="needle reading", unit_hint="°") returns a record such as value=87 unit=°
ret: value=250 unit=°
